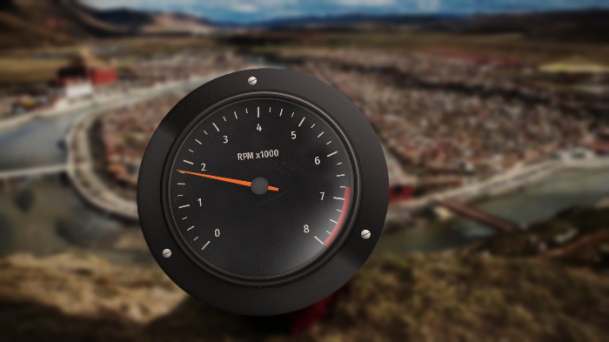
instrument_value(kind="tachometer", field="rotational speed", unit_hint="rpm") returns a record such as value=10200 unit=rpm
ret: value=1750 unit=rpm
